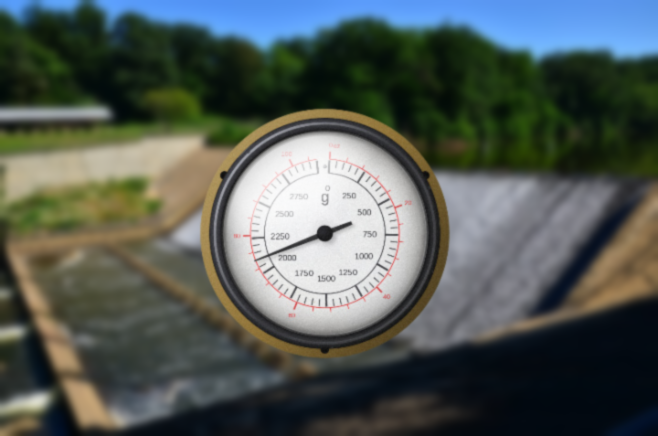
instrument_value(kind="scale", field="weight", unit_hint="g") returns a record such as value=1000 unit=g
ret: value=2100 unit=g
